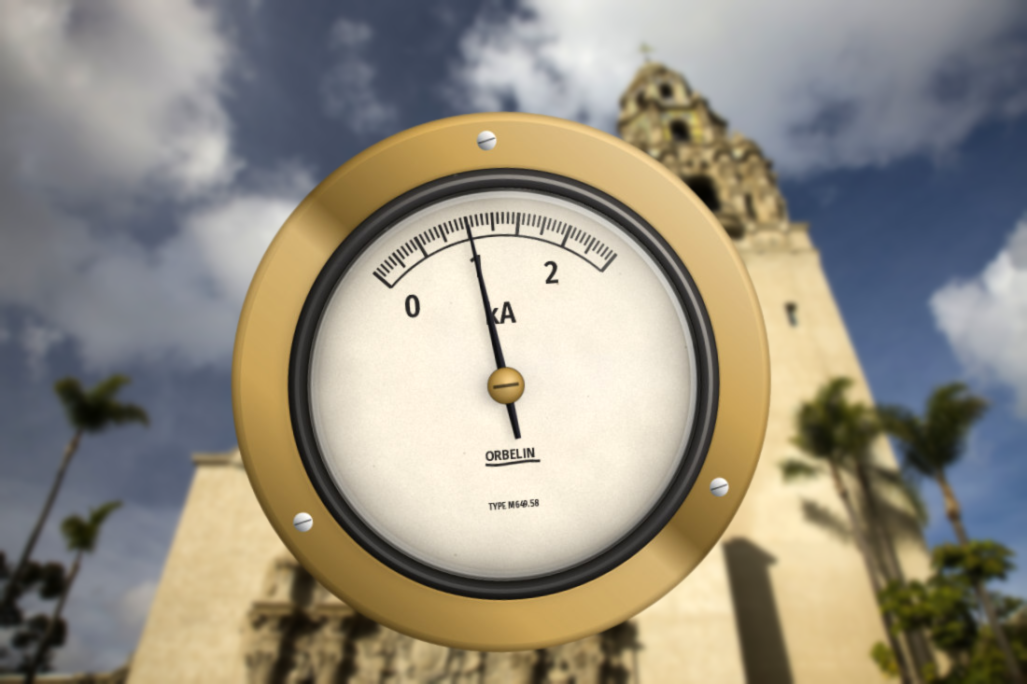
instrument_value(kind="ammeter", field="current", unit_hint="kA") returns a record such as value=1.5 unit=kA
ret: value=1 unit=kA
